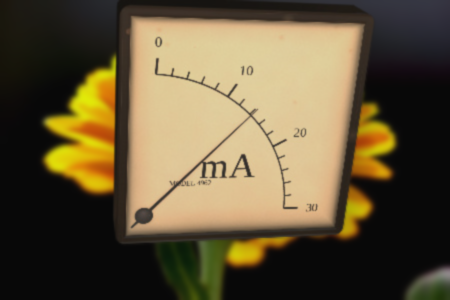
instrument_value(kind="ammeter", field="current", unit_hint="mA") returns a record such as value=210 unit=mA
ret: value=14 unit=mA
